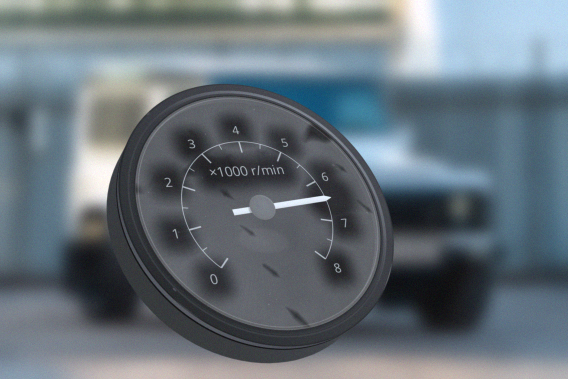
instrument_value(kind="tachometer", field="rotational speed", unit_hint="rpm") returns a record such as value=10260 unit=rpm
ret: value=6500 unit=rpm
